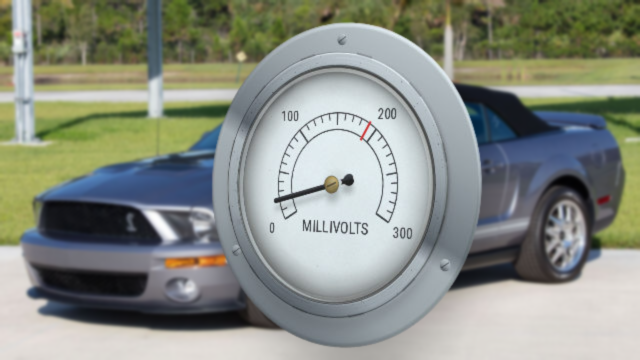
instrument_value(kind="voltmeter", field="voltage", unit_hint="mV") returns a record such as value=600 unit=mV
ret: value=20 unit=mV
